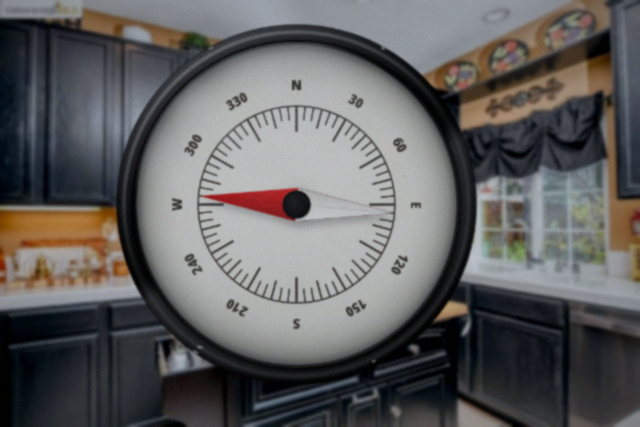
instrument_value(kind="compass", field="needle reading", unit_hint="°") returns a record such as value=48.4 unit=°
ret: value=275 unit=°
